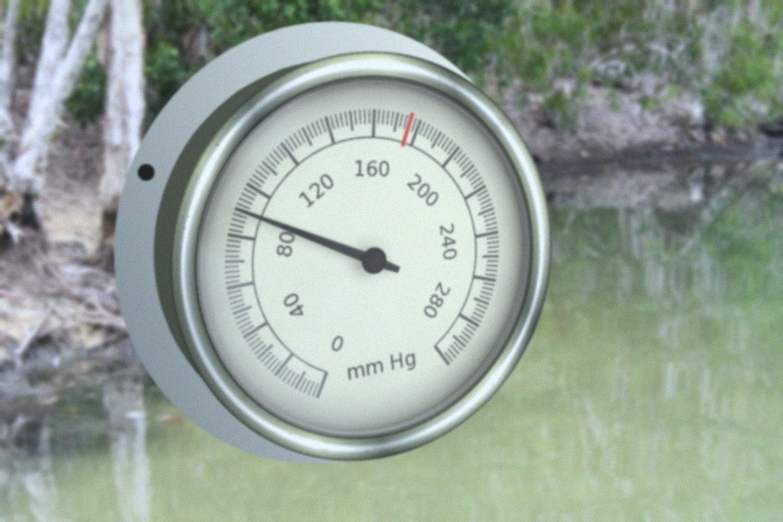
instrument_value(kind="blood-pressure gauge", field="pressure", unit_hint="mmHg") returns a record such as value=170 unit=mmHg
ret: value=90 unit=mmHg
